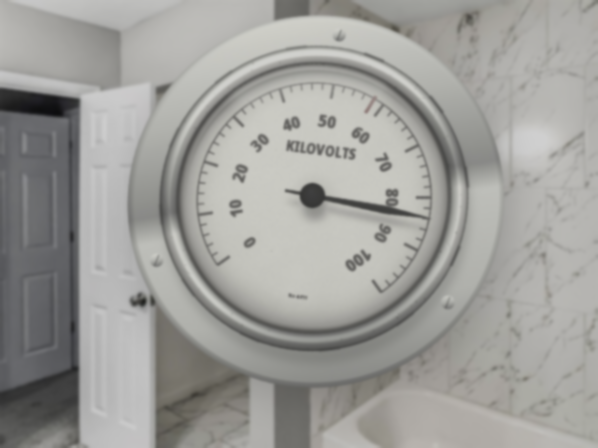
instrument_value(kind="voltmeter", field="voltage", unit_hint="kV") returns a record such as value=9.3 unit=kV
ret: value=84 unit=kV
